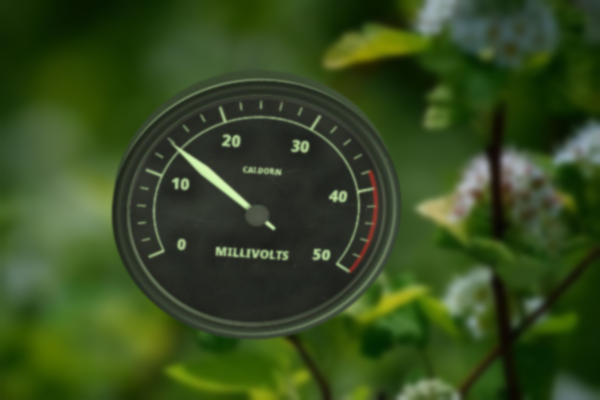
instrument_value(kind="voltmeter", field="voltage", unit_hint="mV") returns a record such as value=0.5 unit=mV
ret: value=14 unit=mV
